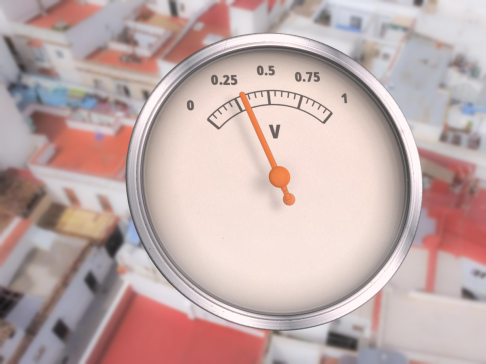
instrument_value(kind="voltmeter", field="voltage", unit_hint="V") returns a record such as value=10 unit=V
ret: value=0.3 unit=V
